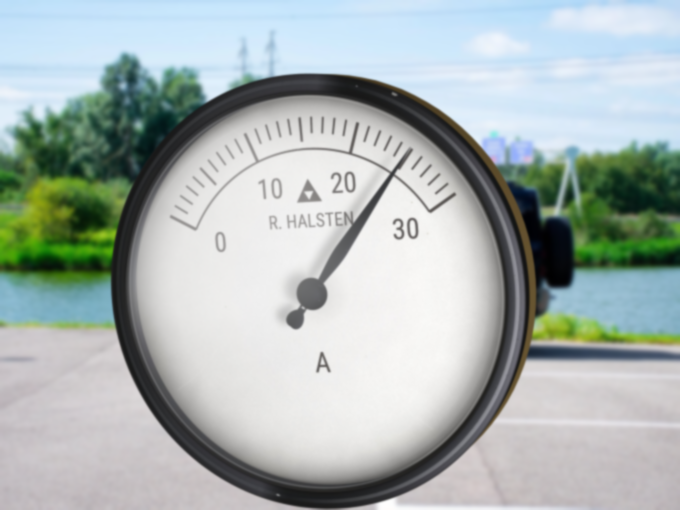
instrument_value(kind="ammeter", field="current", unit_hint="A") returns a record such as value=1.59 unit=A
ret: value=25 unit=A
